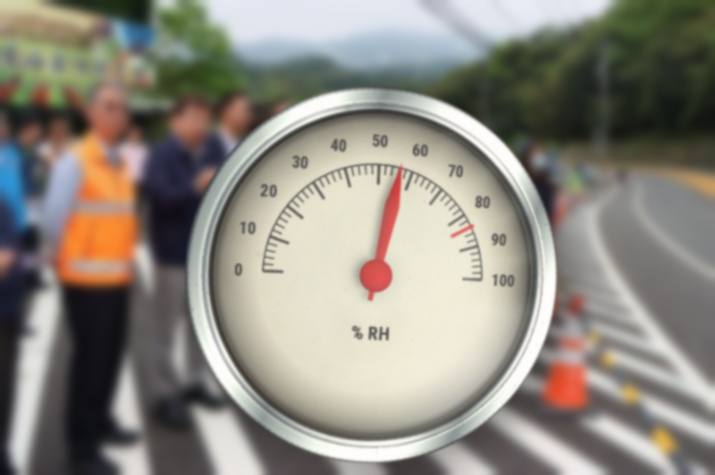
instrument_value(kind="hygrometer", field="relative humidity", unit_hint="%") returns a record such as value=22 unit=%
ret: value=56 unit=%
